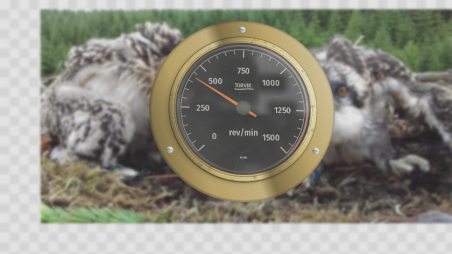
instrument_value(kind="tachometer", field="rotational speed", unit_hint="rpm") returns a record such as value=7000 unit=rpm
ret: value=425 unit=rpm
